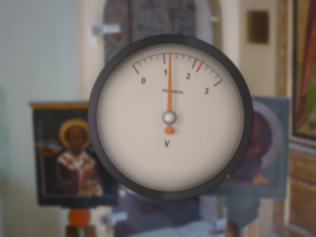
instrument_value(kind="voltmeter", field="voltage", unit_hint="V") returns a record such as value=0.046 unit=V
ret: value=1.2 unit=V
